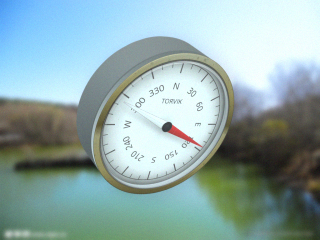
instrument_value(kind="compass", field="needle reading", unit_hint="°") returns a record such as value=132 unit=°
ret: value=115 unit=°
